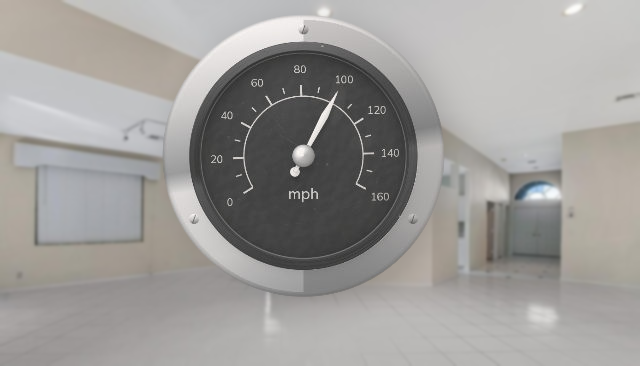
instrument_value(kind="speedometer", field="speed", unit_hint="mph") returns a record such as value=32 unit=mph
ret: value=100 unit=mph
